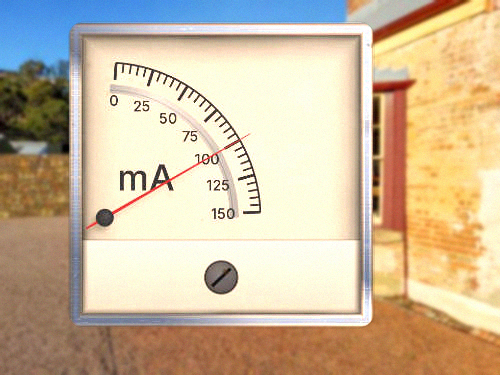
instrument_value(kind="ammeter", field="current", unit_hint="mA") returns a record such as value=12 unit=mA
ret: value=100 unit=mA
